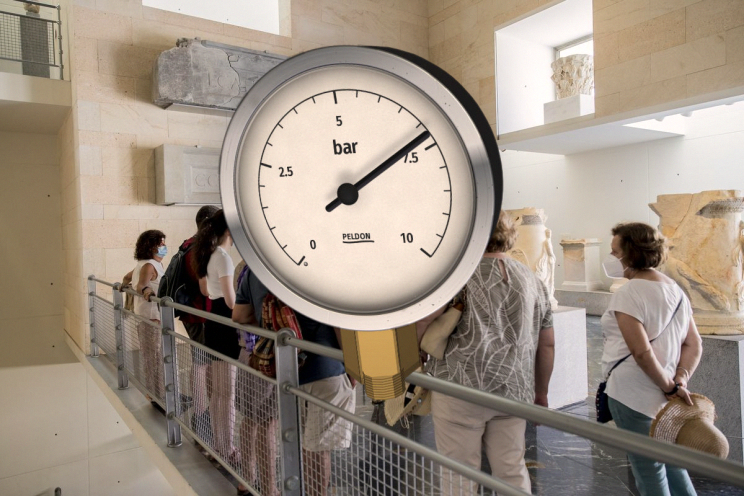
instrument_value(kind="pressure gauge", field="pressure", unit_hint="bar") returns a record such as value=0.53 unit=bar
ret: value=7.25 unit=bar
